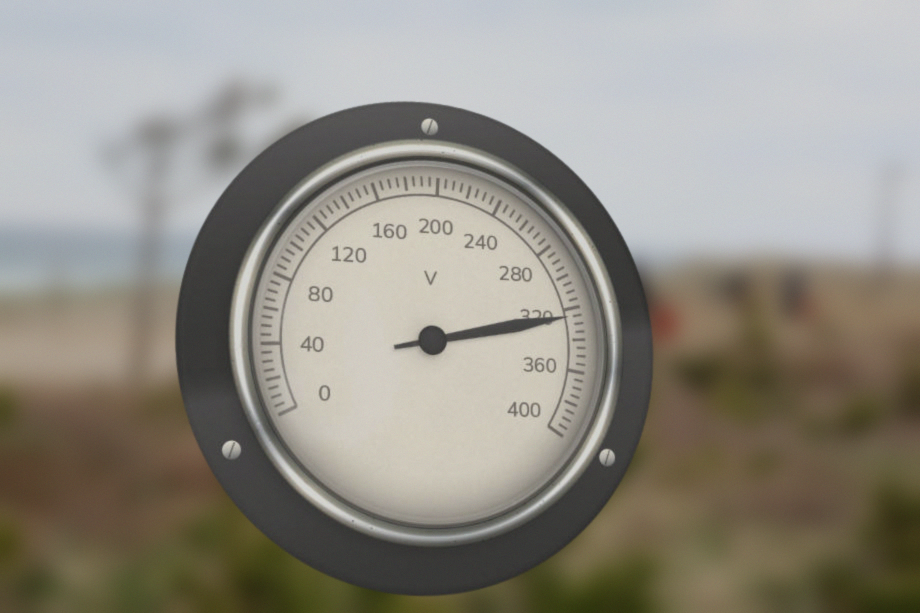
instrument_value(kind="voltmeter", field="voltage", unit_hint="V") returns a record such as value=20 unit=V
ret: value=325 unit=V
